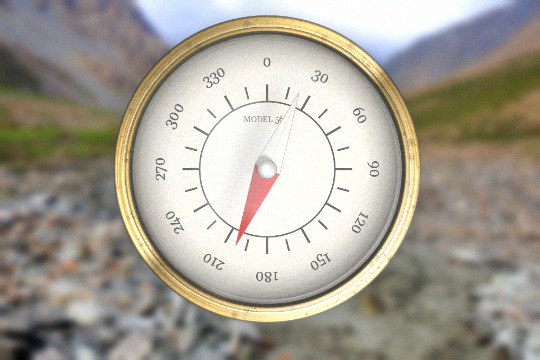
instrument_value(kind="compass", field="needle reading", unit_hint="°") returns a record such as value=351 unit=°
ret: value=202.5 unit=°
